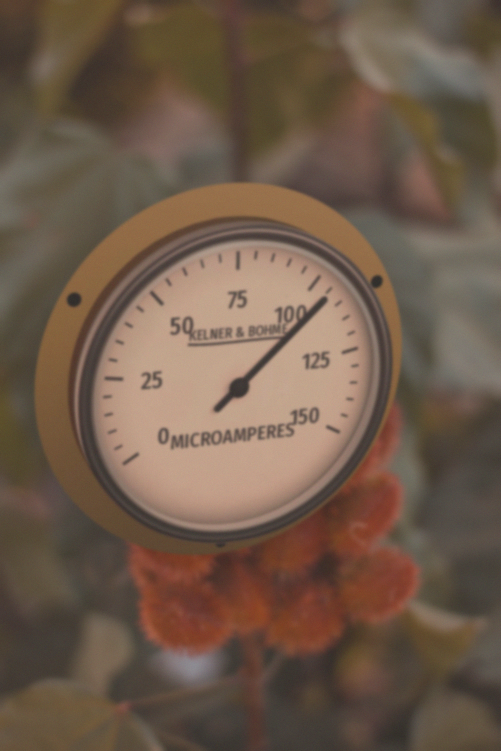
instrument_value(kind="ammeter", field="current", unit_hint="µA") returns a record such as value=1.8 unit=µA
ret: value=105 unit=µA
